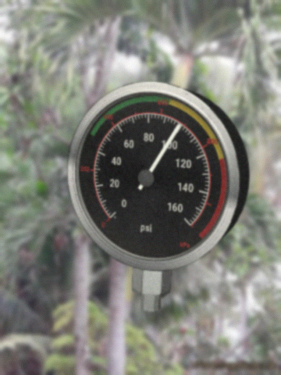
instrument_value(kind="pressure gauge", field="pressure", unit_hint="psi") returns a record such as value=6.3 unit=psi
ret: value=100 unit=psi
